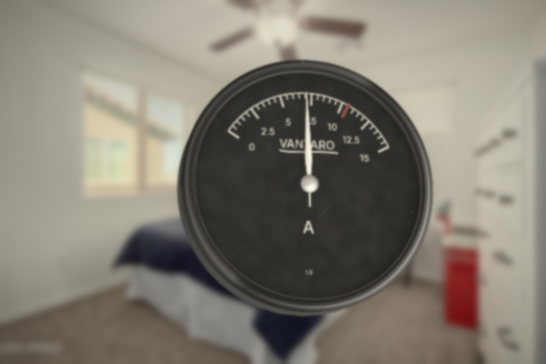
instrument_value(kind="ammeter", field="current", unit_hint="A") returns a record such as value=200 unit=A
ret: value=7 unit=A
